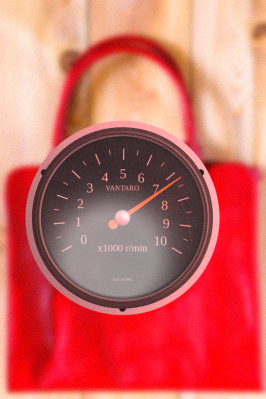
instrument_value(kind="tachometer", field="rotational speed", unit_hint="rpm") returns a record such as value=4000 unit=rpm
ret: value=7250 unit=rpm
